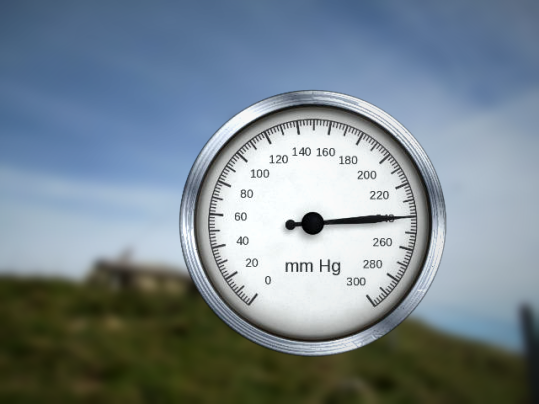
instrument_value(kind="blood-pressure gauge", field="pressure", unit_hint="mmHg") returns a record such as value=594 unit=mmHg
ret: value=240 unit=mmHg
